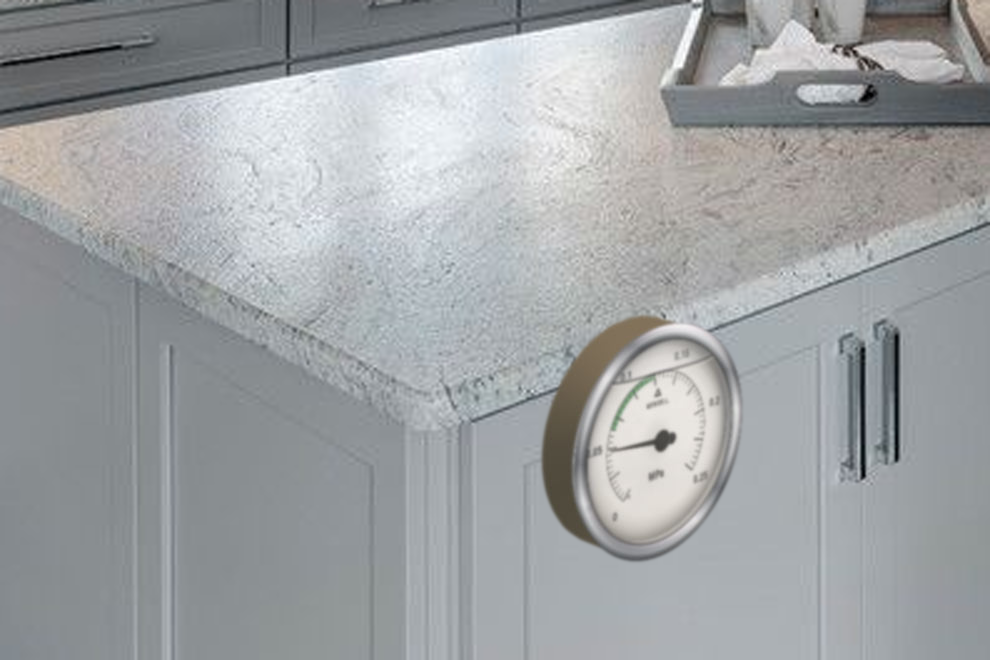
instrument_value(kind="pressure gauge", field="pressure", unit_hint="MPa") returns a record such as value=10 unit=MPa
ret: value=0.05 unit=MPa
